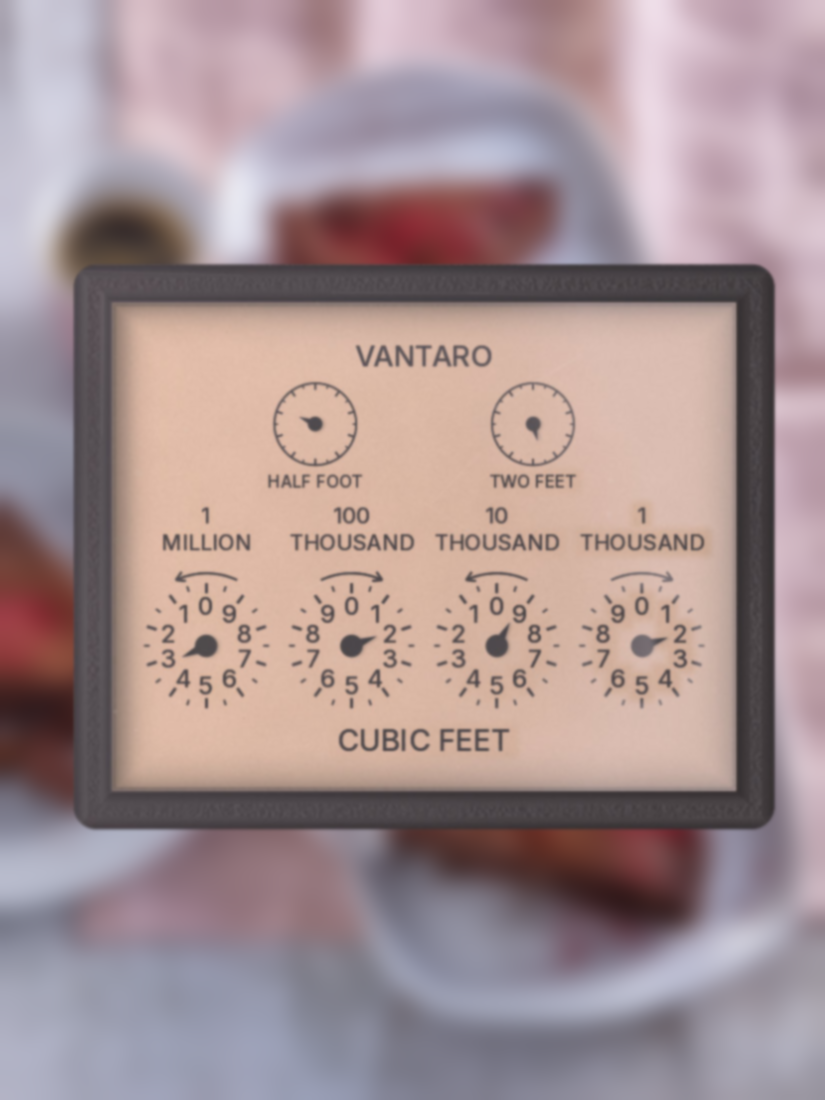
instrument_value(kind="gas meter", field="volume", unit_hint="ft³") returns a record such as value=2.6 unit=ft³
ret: value=319200 unit=ft³
